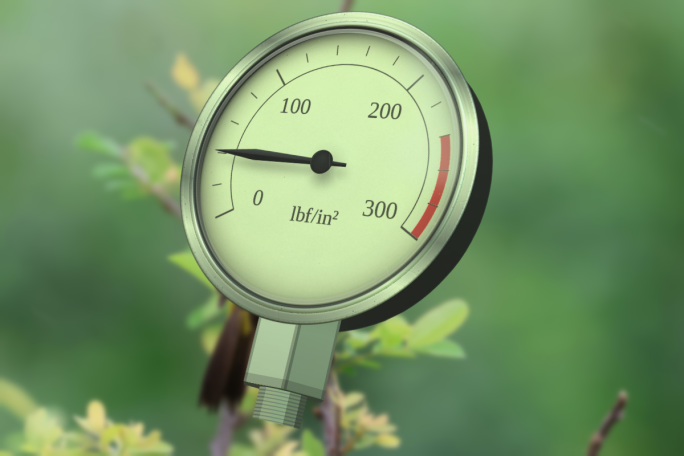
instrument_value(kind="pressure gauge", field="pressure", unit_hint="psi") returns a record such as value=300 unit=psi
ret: value=40 unit=psi
